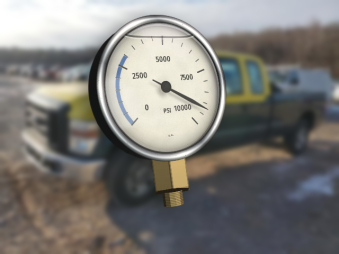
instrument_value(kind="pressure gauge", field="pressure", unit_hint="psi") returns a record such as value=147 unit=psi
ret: value=9250 unit=psi
